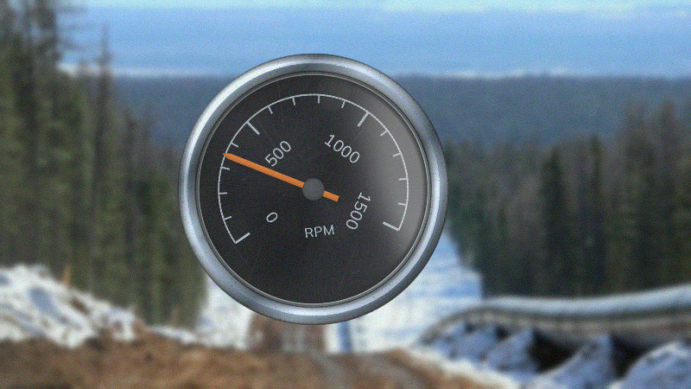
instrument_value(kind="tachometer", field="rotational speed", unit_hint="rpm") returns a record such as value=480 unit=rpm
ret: value=350 unit=rpm
